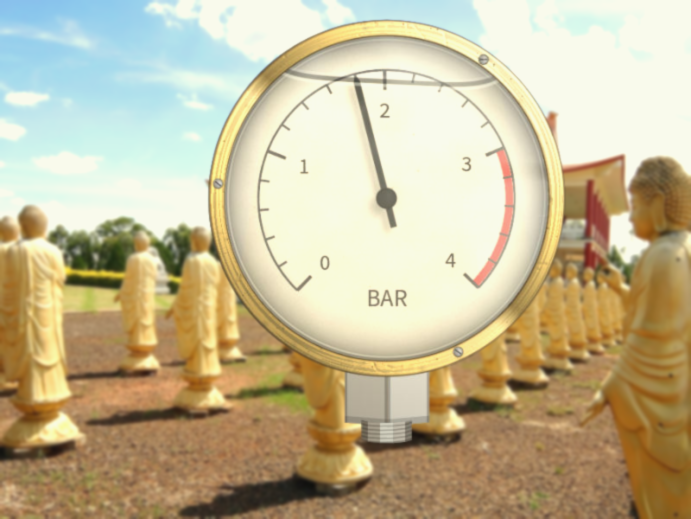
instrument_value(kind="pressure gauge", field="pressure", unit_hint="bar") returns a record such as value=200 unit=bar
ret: value=1.8 unit=bar
